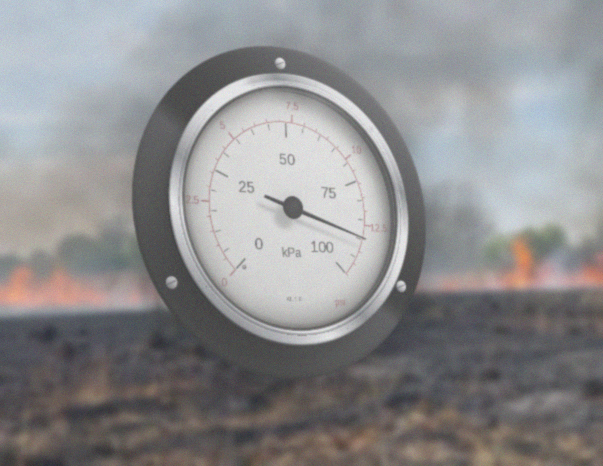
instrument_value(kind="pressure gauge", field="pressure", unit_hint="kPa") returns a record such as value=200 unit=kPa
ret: value=90 unit=kPa
